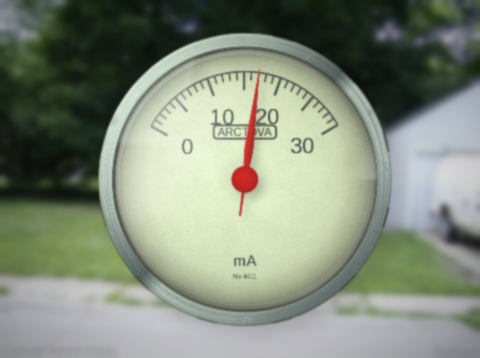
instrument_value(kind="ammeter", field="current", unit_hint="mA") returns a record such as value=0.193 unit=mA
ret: value=17 unit=mA
